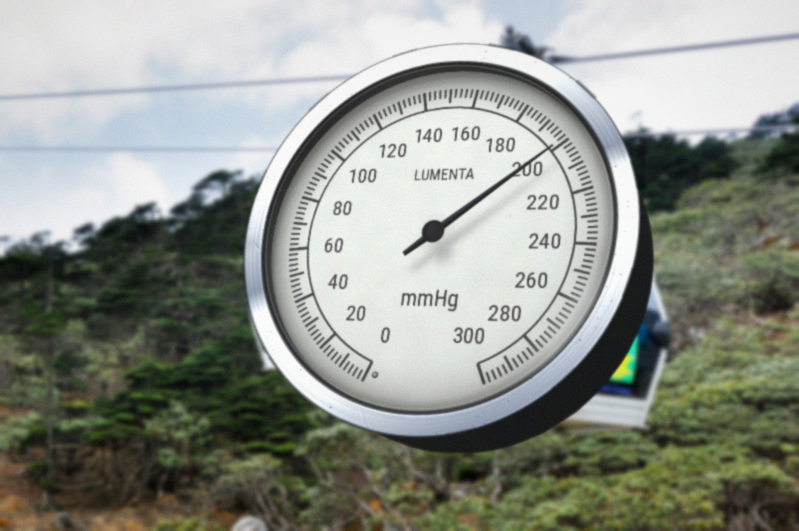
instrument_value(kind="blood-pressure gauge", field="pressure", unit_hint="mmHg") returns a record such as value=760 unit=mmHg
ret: value=200 unit=mmHg
